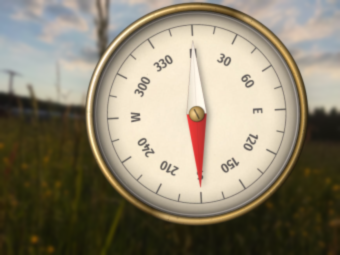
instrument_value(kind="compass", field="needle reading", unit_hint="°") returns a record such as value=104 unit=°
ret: value=180 unit=°
